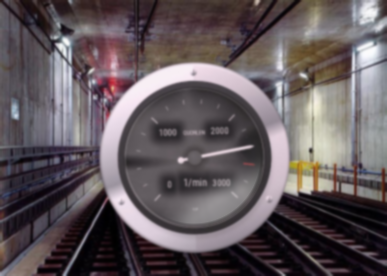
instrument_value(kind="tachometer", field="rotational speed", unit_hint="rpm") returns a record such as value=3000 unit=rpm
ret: value=2400 unit=rpm
